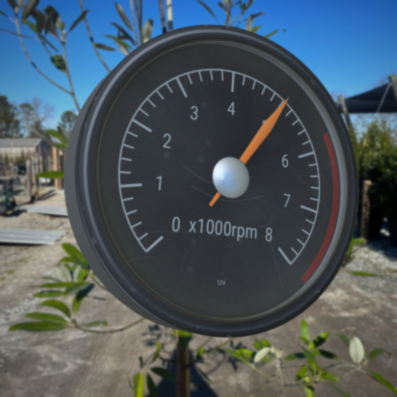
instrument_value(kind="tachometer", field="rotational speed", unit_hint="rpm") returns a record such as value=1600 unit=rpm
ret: value=5000 unit=rpm
